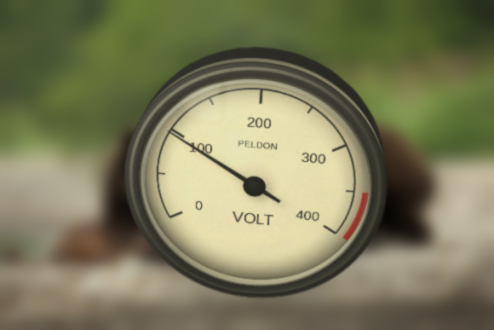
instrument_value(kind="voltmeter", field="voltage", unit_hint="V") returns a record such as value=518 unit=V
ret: value=100 unit=V
